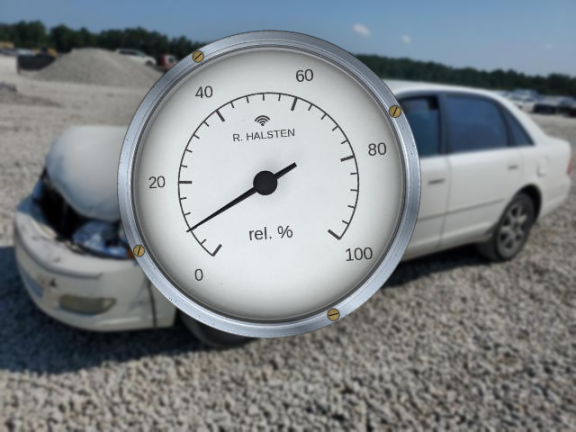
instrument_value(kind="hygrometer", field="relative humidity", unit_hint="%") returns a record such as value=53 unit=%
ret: value=8 unit=%
